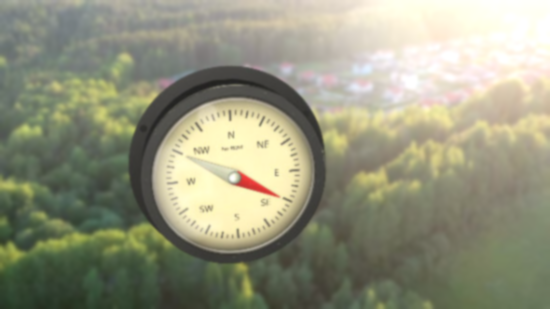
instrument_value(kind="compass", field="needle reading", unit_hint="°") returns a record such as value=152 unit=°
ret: value=120 unit=°
